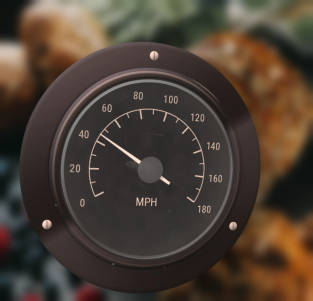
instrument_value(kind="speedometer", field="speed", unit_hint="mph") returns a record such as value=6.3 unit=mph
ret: value=45 unit=mph
